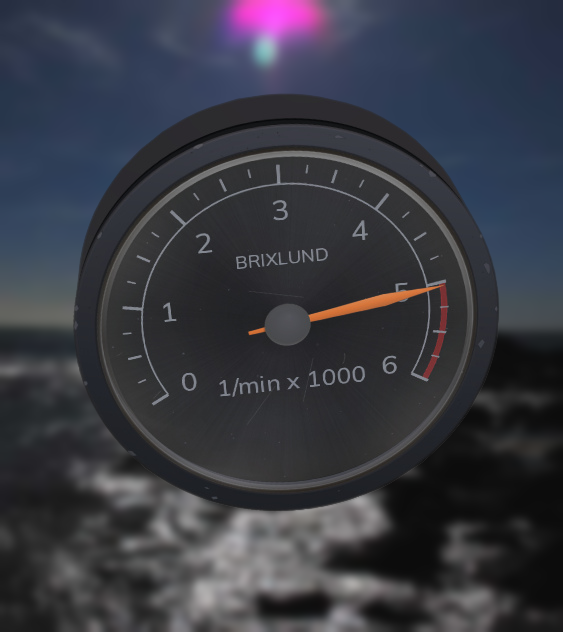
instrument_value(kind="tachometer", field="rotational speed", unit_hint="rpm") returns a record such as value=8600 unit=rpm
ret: value=5000 unit=rpm
